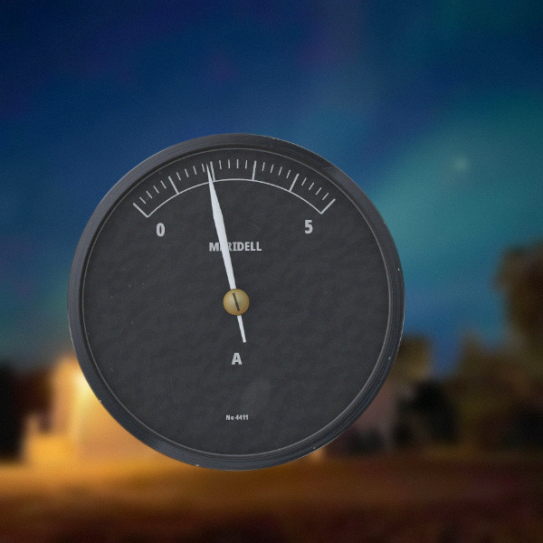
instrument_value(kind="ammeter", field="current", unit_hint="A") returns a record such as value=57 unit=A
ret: value=1.9 unit=A
